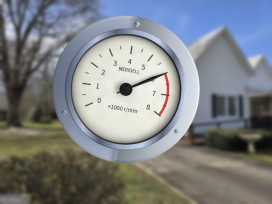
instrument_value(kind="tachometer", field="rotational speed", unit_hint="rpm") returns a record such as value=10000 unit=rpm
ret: value=6000 unit=rpm
